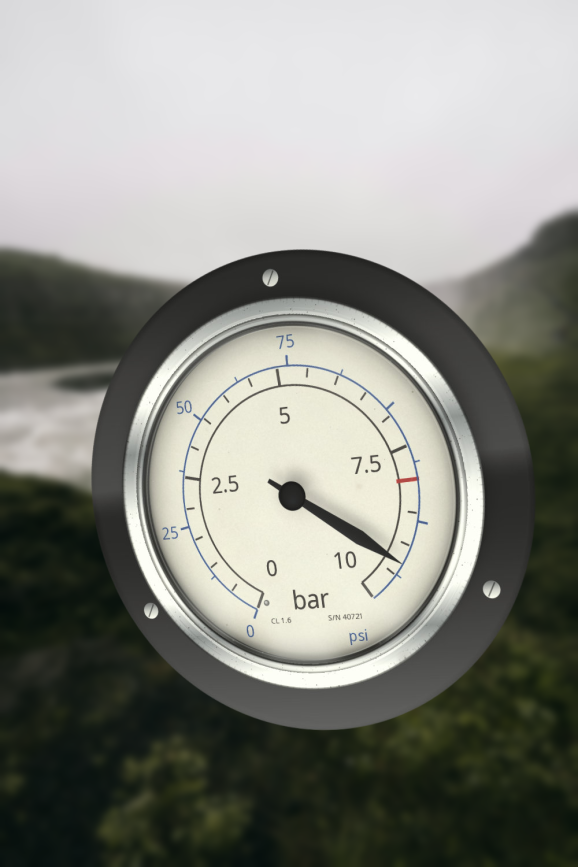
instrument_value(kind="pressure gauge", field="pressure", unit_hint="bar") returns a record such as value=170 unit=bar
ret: value=9.25 unit=bar
